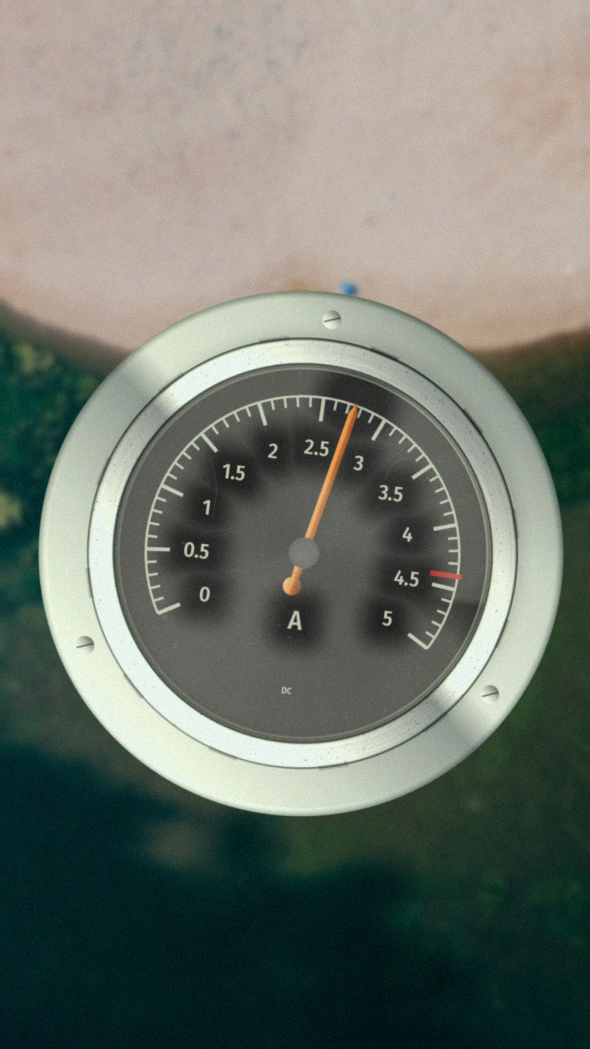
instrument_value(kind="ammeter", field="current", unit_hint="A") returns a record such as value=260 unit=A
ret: value=2.75 unit=A
